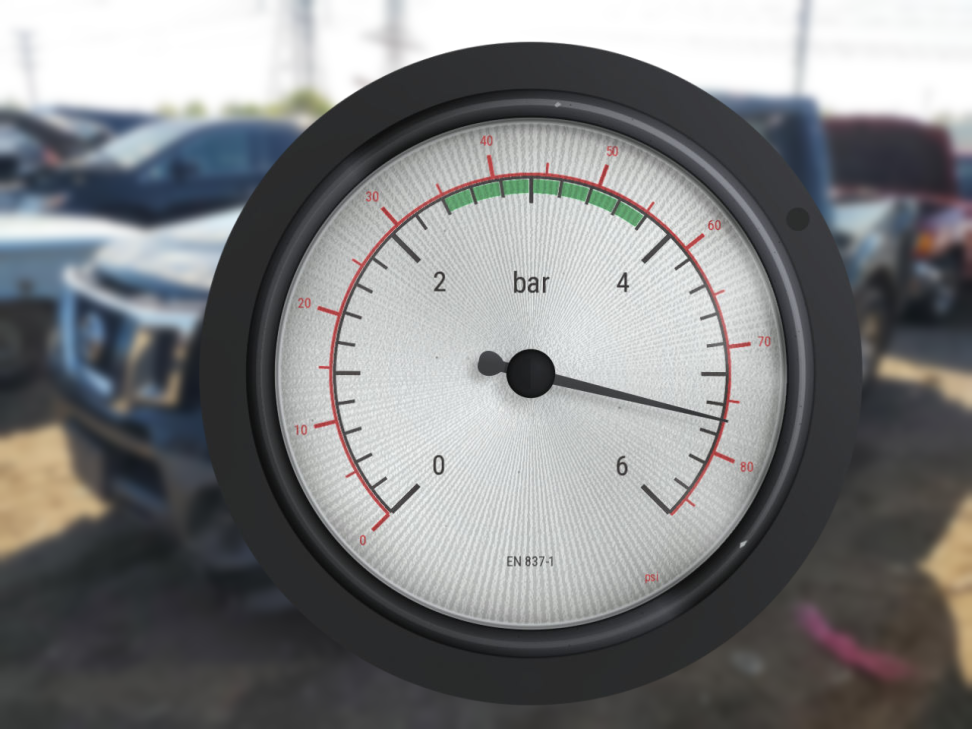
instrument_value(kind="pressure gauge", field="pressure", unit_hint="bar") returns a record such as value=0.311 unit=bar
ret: value=5.3 unit=bar
